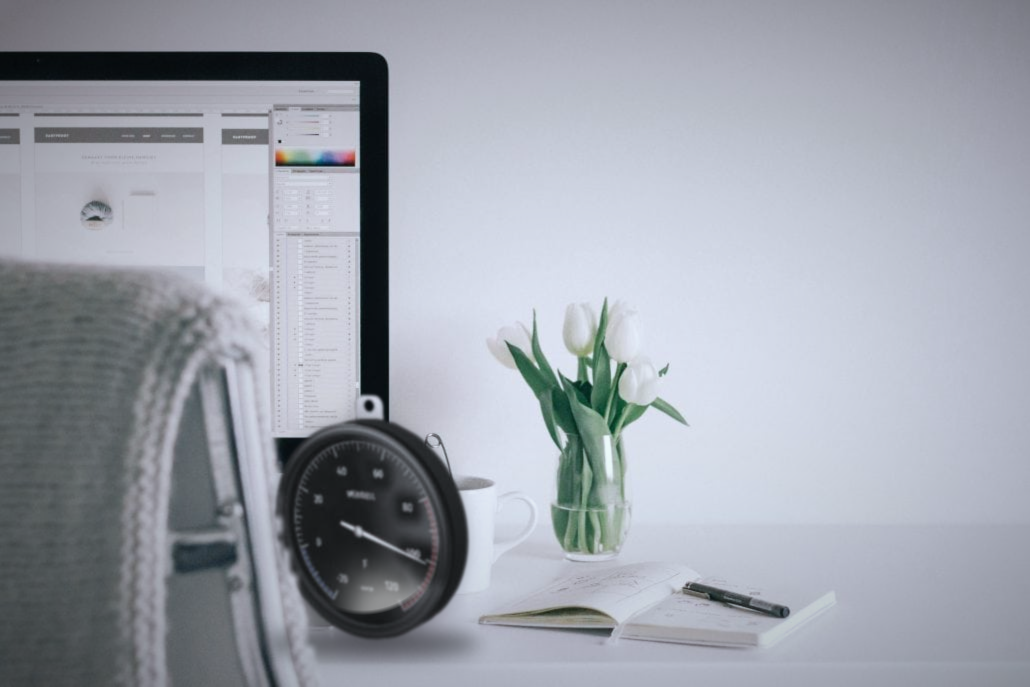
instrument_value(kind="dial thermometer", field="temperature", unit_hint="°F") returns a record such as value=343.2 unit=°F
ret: value=100 unit=°F
